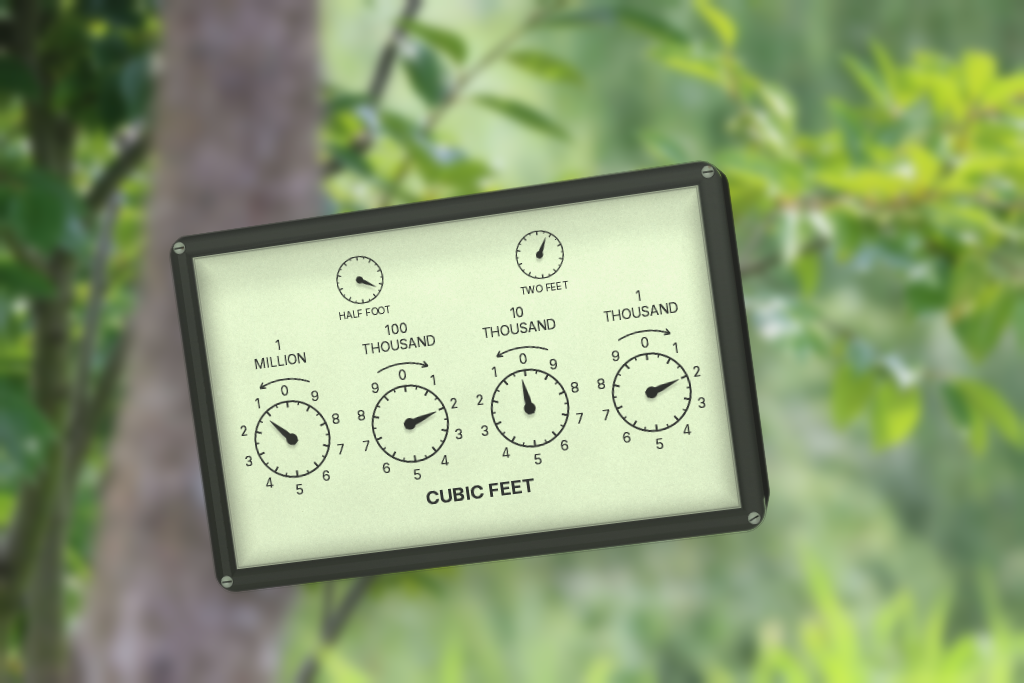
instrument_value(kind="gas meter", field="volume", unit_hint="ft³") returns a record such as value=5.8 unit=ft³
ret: value=120200 unit=ft³
